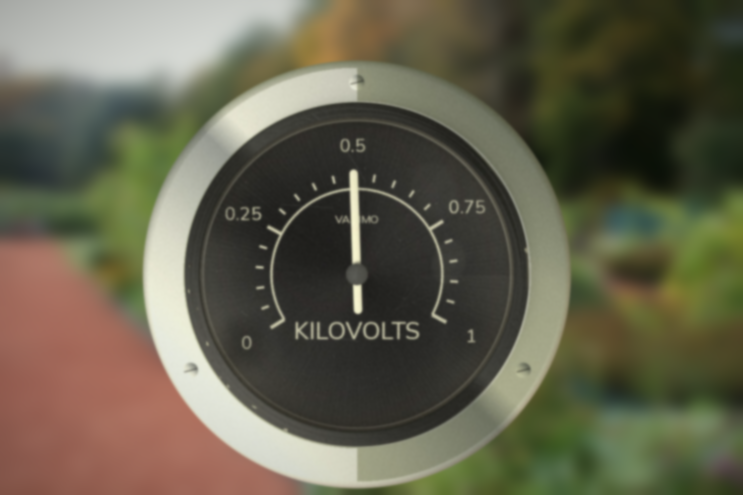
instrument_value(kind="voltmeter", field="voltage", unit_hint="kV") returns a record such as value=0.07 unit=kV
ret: value=0.5 unit=kV
